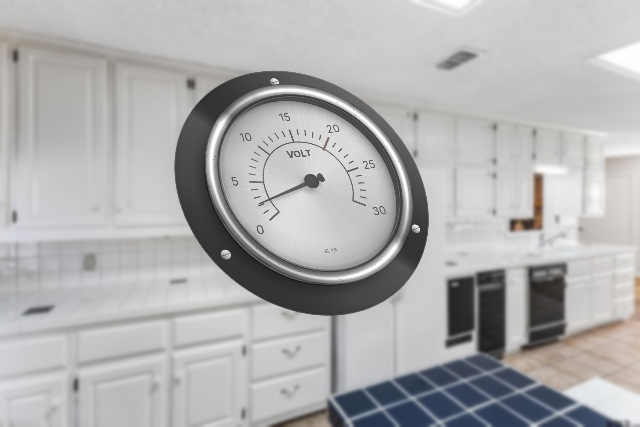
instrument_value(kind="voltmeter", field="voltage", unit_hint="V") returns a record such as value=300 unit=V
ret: value=2 unit=V
